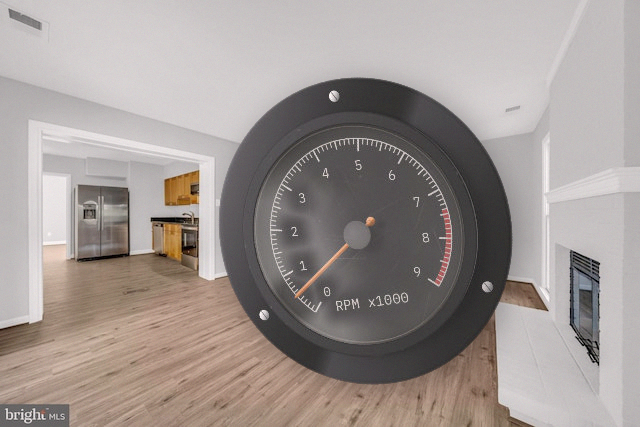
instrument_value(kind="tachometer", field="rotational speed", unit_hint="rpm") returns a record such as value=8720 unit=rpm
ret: value=500 unit=rpm
